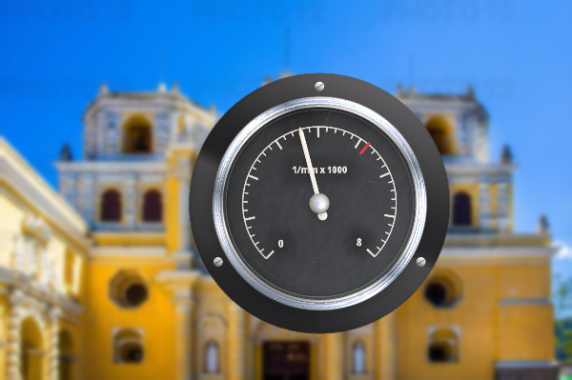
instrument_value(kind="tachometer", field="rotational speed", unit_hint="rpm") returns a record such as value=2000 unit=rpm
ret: value=3600 unit=rpm
